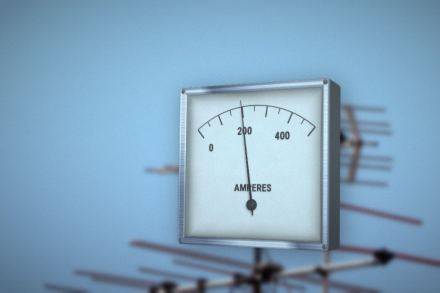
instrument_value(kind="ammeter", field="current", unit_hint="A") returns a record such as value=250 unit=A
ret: value=200 unit=A
